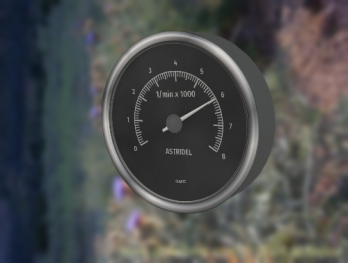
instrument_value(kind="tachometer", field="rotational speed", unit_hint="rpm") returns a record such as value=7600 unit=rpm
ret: value=6000 unit=rpm
